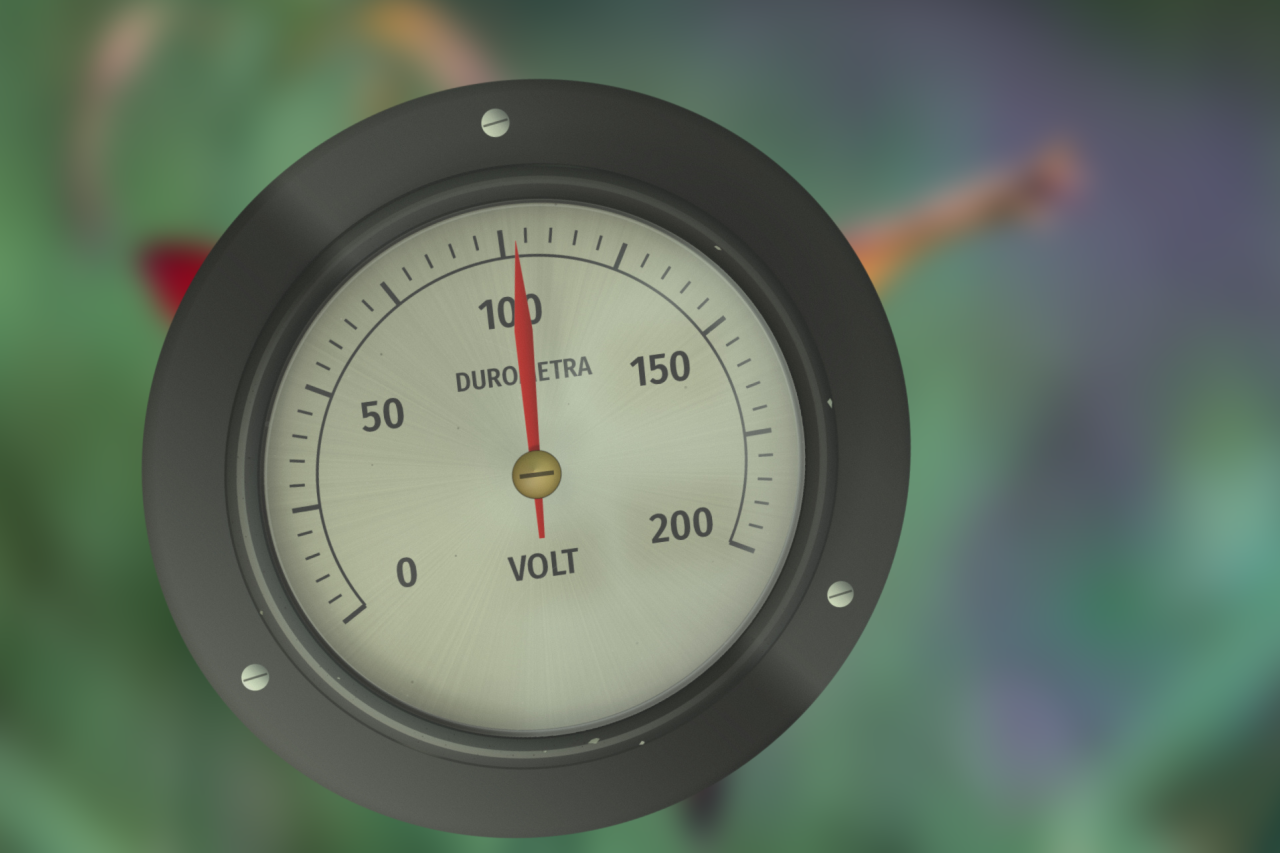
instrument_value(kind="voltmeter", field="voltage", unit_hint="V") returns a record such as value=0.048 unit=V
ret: value=102.5 unit=V
